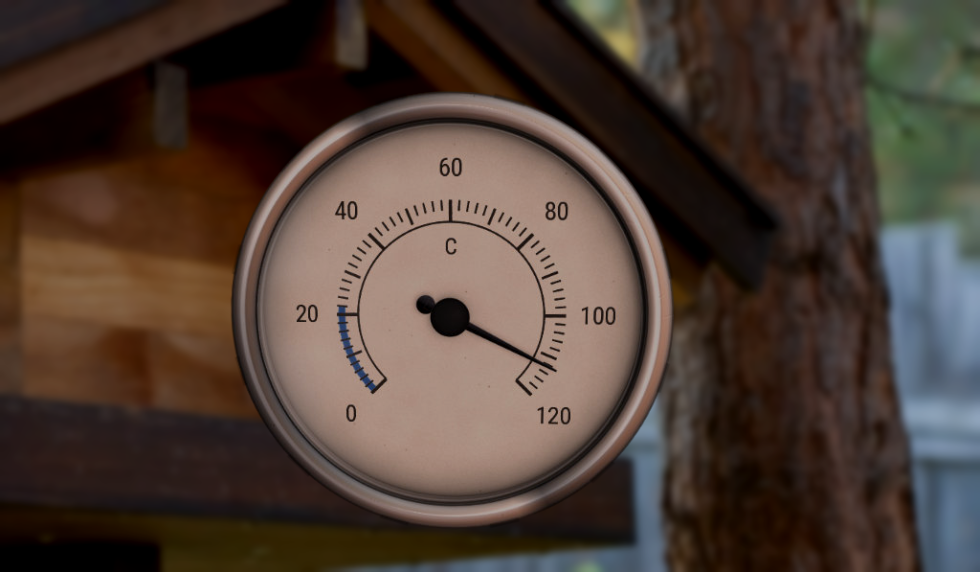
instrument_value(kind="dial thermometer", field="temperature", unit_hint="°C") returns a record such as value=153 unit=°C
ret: value=112 unit=°C
